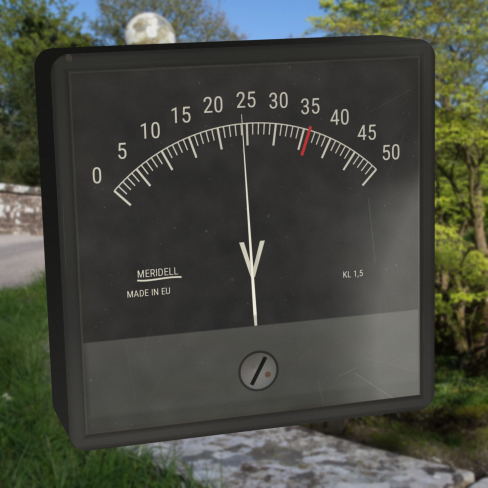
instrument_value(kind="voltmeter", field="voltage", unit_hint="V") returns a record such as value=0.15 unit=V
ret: value=24 unit=V
